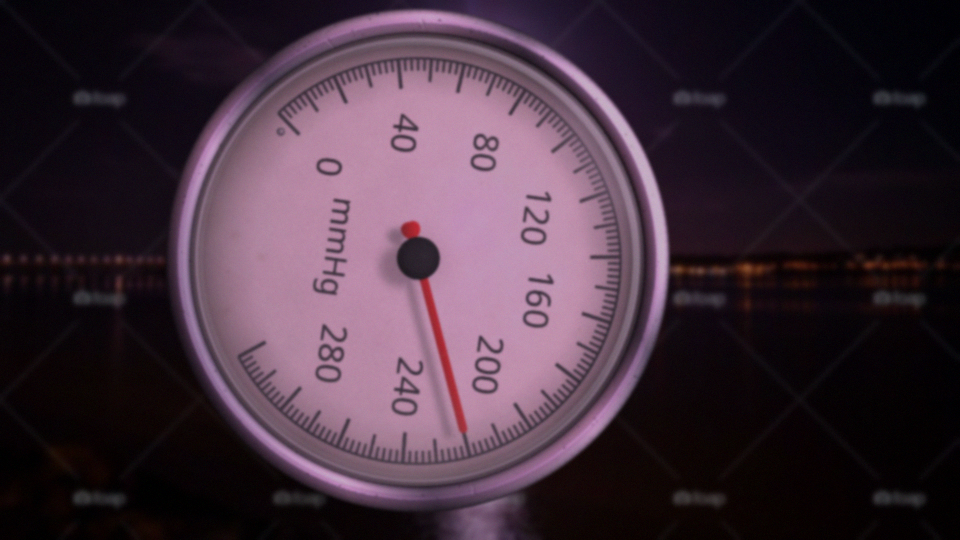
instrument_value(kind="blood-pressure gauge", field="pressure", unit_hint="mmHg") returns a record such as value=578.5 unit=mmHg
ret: value=220 unit=mmHg
